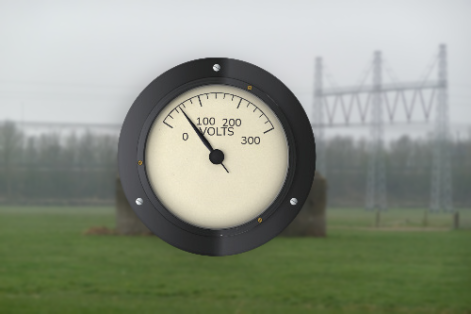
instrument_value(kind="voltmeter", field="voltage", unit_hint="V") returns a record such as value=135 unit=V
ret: value=50 unit=V
